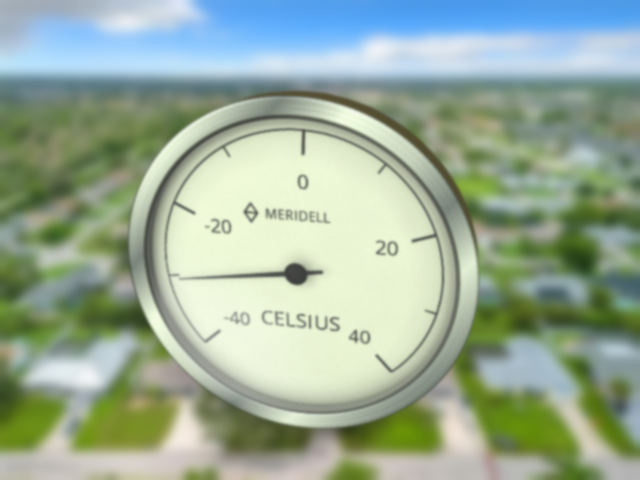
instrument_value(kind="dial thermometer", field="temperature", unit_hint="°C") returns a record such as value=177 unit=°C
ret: value=-30 unit=°C
